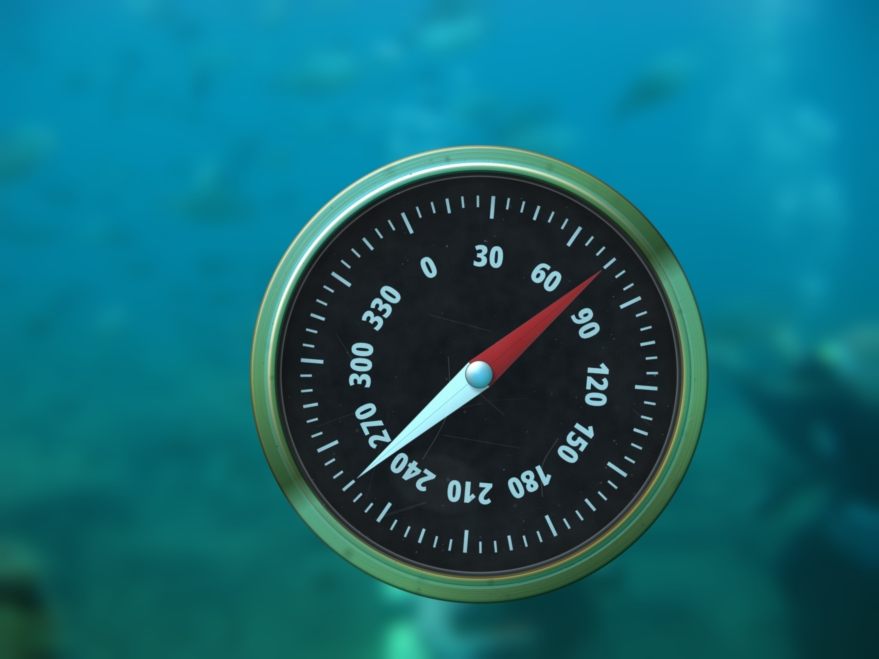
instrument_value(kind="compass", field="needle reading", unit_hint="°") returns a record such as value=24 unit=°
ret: value=75 unit=°
